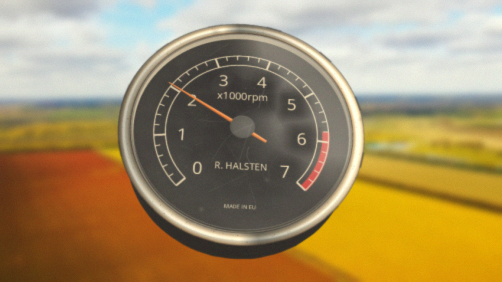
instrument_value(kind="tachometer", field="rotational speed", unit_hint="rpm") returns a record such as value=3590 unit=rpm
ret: value=2000 unit=rpm
